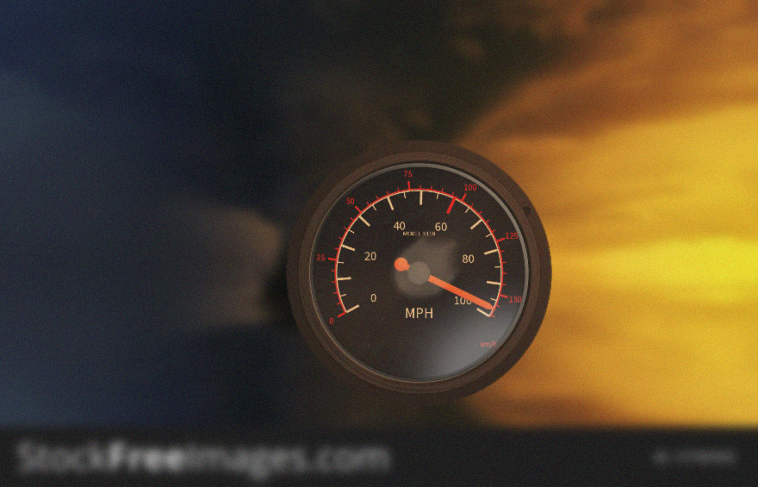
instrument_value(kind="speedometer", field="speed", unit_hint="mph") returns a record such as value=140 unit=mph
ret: value=97.5 unit=mph
